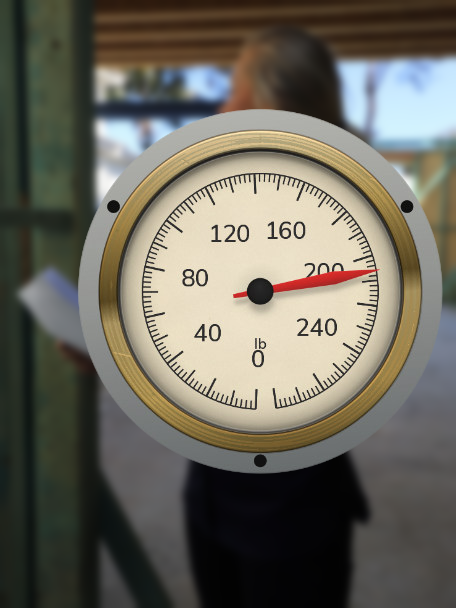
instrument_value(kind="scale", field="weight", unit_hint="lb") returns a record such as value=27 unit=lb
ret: value=206 unit=lb
